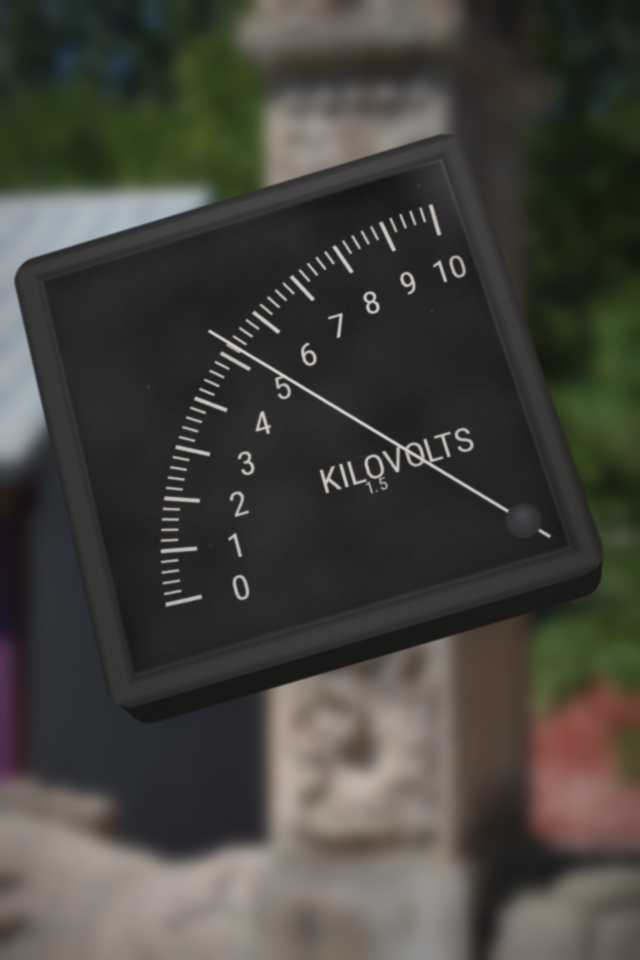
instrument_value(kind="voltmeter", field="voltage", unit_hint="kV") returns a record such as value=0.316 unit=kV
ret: value=5.2 unit=kV
